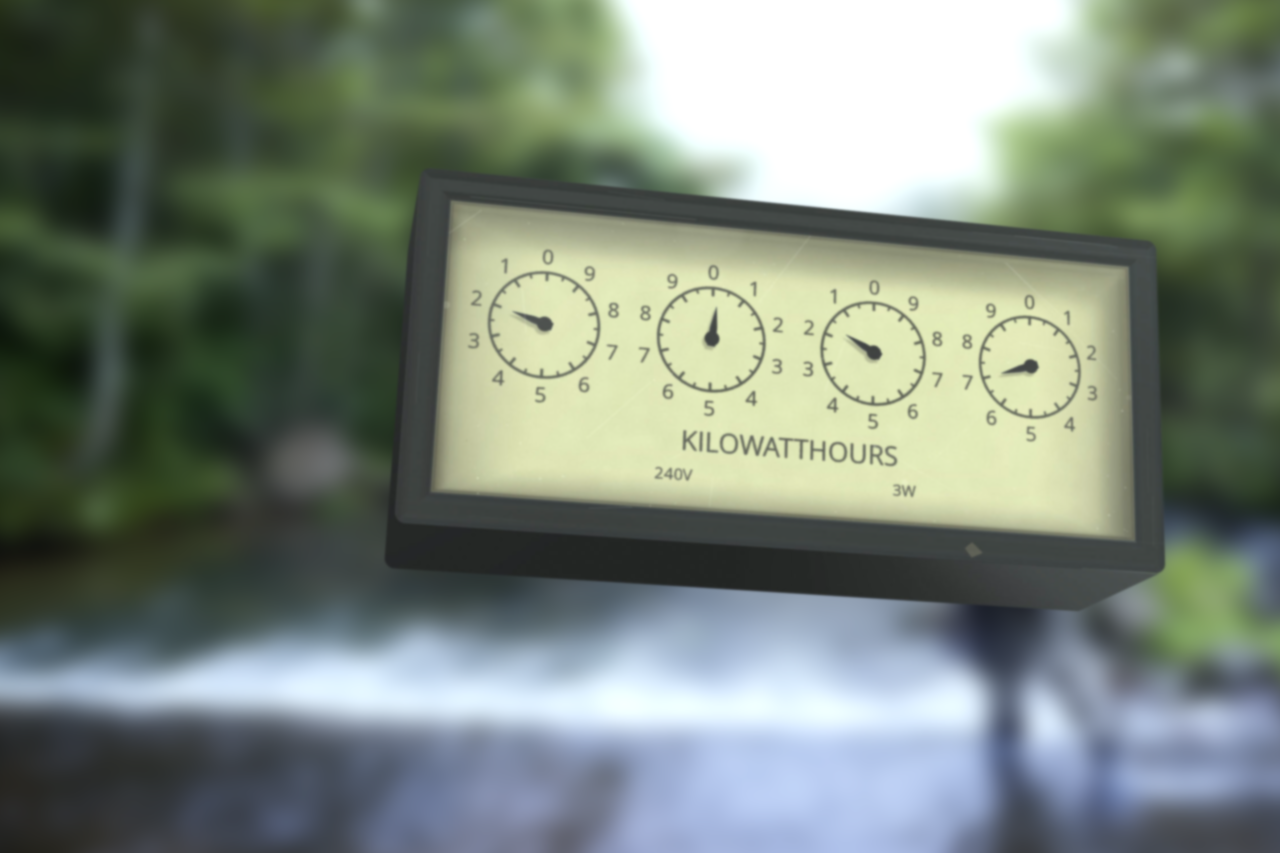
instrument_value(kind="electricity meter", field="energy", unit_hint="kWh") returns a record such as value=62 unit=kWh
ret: value=2017 unit=kWh
